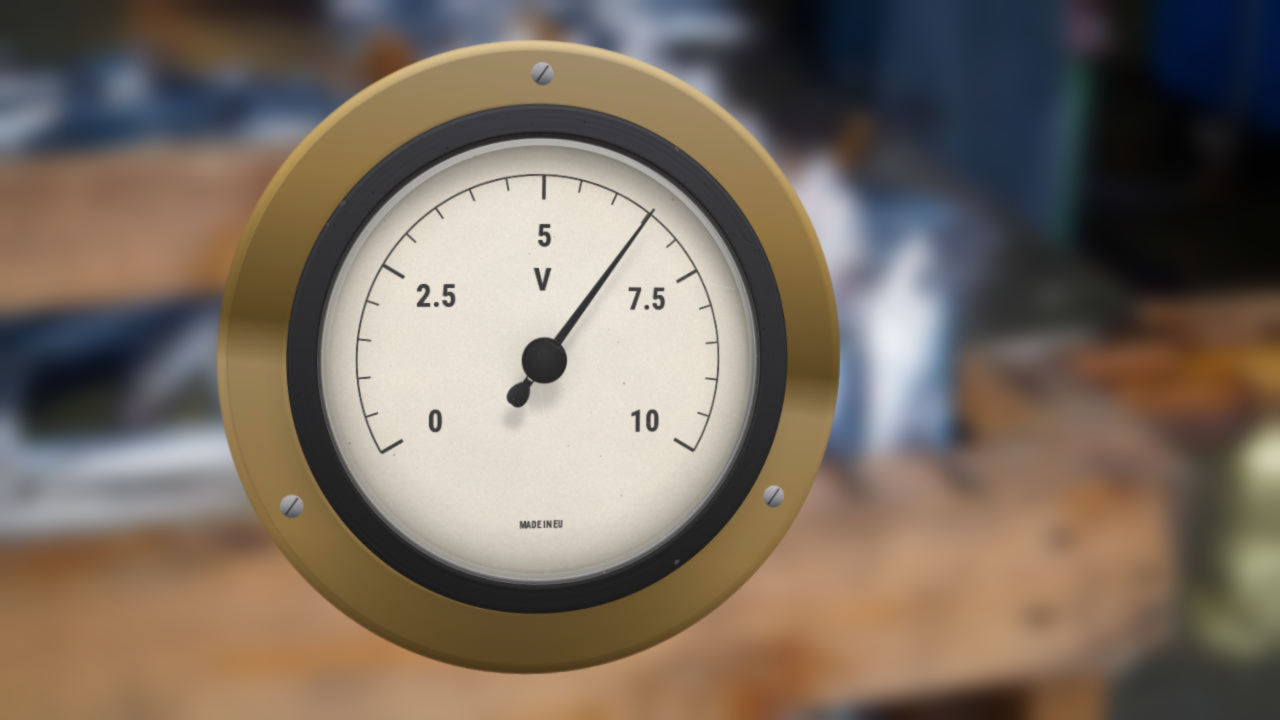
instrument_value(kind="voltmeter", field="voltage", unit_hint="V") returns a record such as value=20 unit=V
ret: value=6.5 unit=V
